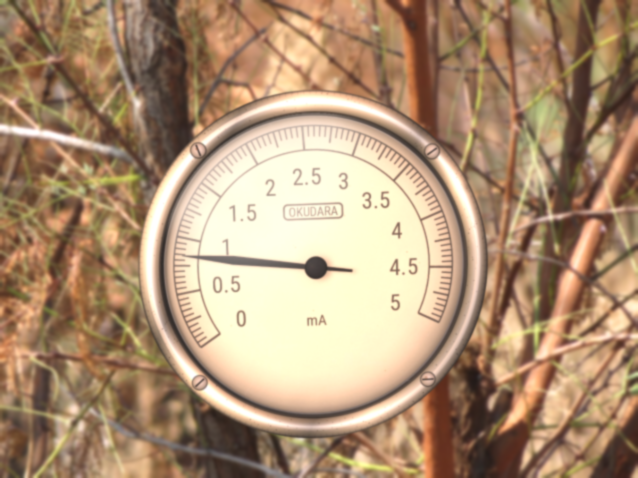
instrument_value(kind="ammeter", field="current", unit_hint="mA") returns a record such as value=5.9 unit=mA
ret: value=0.85 unit=mA
